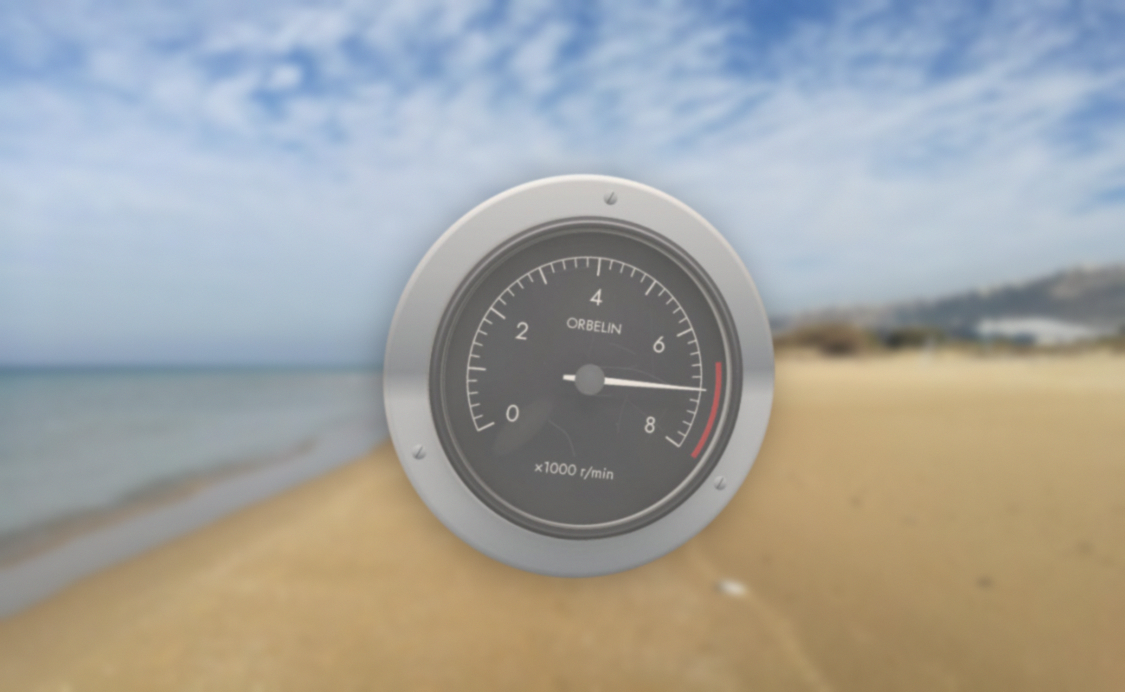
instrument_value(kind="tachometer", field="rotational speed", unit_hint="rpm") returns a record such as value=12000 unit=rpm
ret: value=7000 unit=rpm
